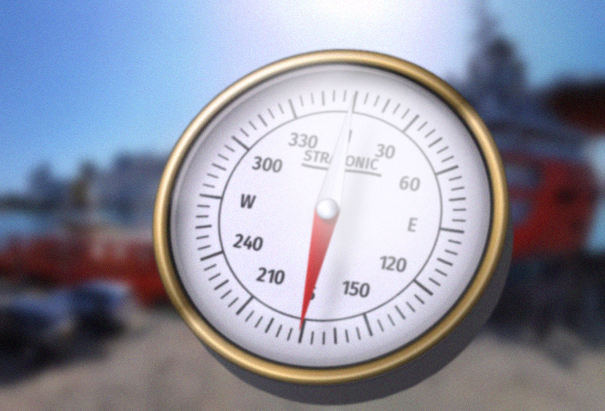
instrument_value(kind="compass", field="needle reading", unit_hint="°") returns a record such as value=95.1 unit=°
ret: value=180 unit=°
